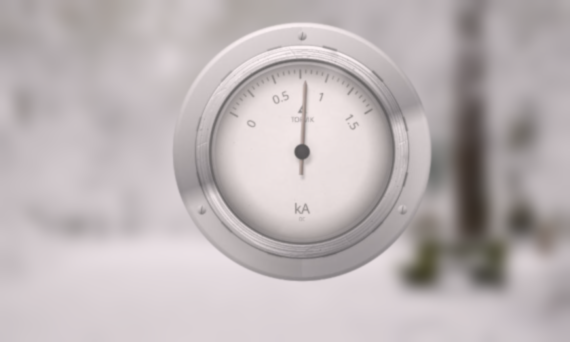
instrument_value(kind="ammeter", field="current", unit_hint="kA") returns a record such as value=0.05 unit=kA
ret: value=0.8 unit=kA
